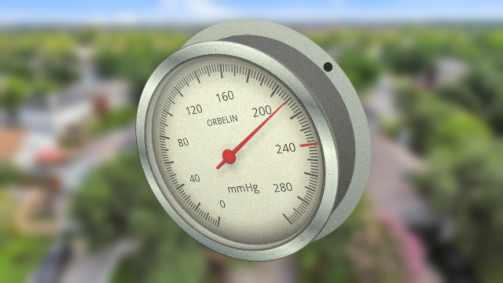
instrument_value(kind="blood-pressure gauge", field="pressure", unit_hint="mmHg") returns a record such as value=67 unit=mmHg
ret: value=210 unit=mmHg
